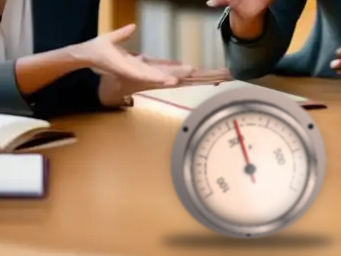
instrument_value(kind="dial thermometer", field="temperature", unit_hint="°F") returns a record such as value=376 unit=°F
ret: value=320 unit=°F
